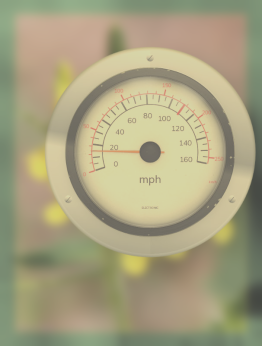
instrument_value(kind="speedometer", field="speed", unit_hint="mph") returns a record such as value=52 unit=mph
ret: value=15 unit=mph
